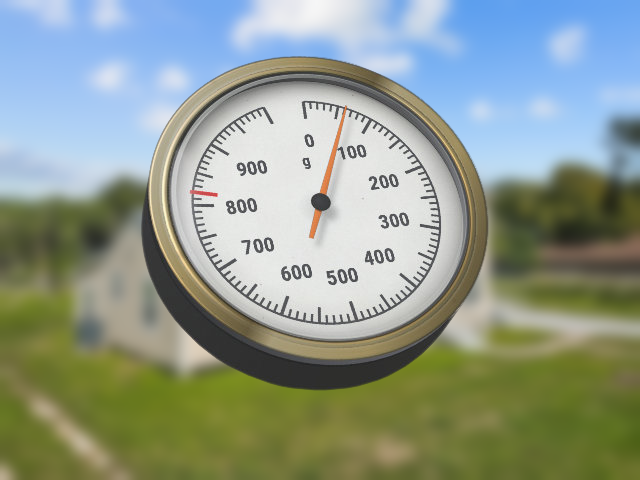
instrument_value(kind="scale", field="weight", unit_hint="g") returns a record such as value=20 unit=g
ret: value=60 unit=g
